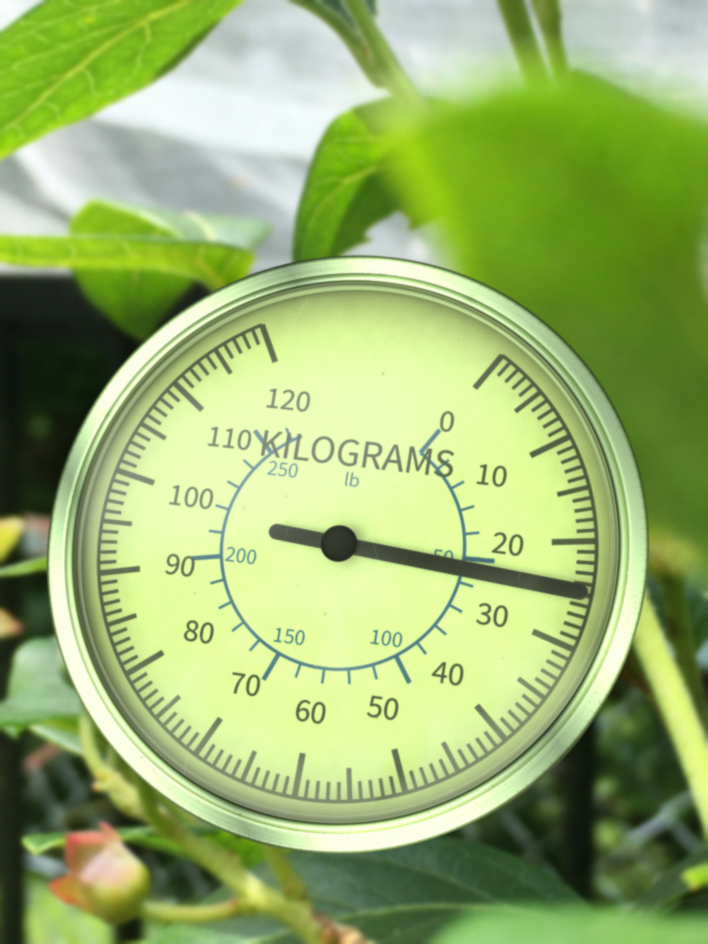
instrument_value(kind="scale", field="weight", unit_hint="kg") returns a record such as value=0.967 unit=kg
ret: value=25 unit=kg
